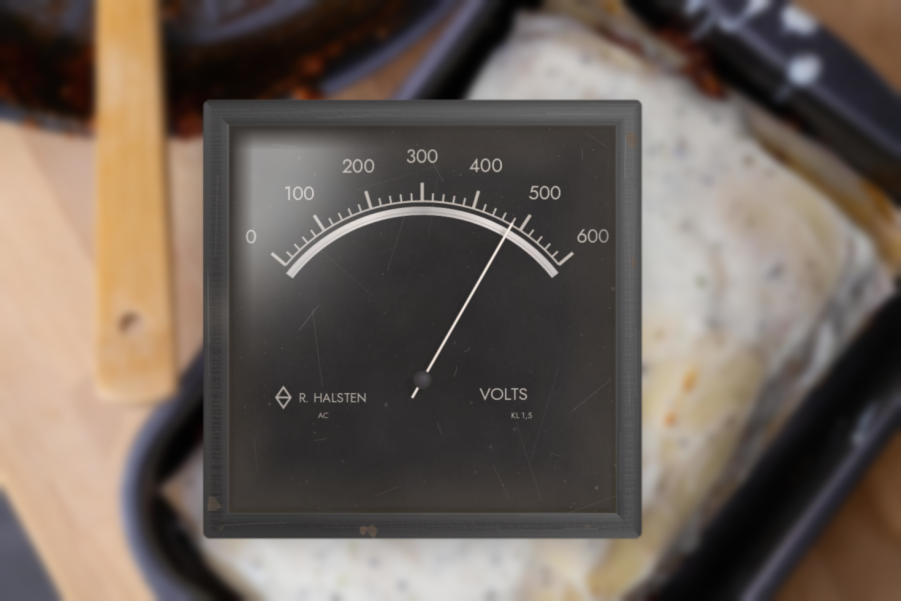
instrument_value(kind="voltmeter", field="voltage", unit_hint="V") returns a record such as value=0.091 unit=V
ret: value=480 unit=V
